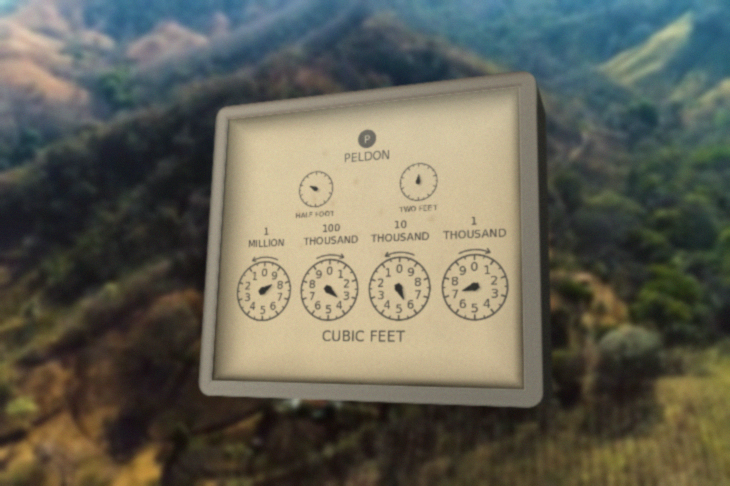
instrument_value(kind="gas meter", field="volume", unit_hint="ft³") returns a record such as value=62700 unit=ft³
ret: value=835700 unit=ft³
